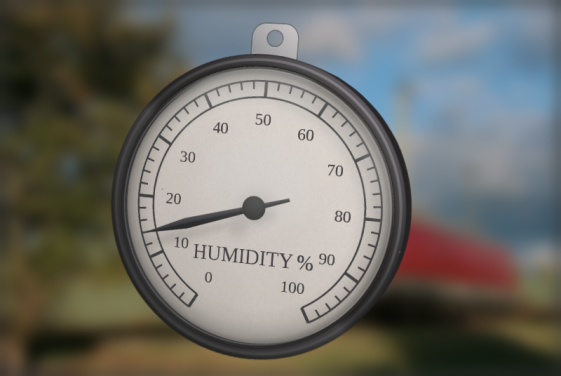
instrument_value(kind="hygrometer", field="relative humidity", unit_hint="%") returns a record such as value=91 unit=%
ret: value=14 unit=%
